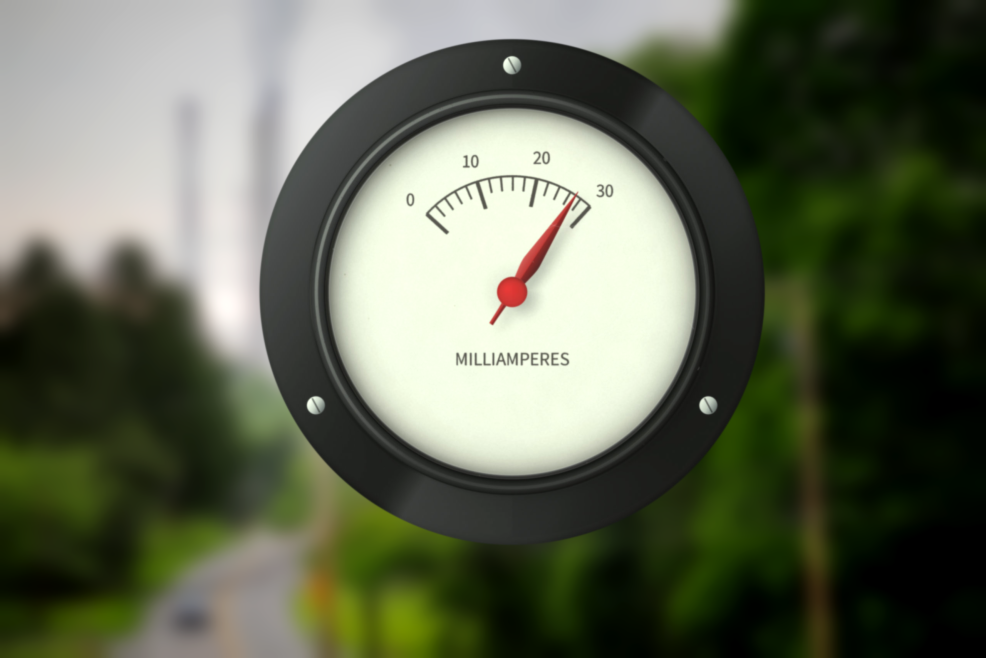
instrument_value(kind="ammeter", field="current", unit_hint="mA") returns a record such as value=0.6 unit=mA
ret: value=27 unit=mA
